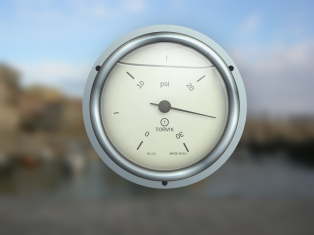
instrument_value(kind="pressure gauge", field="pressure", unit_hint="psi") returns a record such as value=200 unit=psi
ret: value=25 unit=psi
